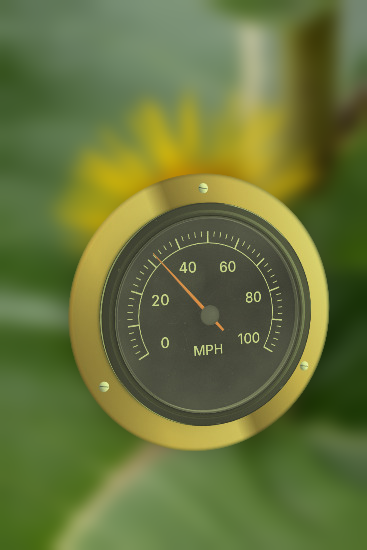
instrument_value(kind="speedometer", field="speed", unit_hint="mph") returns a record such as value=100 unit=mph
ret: value=32 unit=mph
